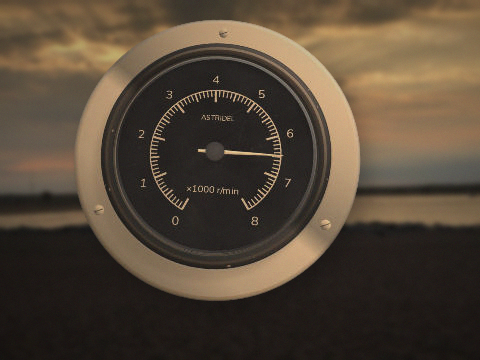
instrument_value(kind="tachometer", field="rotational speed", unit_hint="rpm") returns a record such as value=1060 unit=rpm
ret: value=6500 unit=rpm
